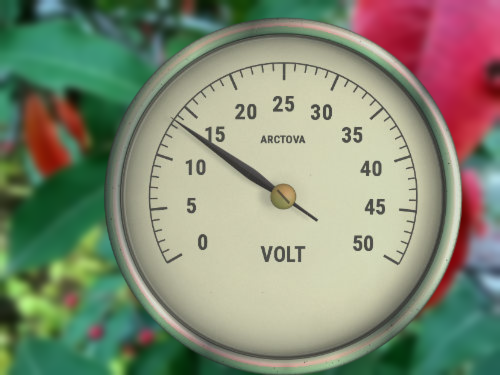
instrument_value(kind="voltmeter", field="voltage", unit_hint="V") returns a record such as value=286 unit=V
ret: value=13.5 unit=V
